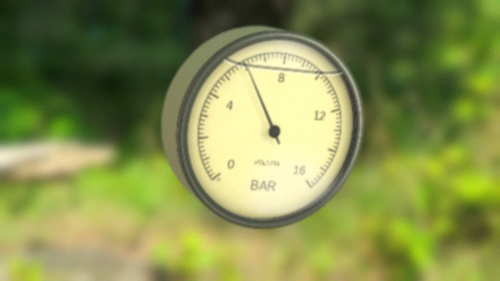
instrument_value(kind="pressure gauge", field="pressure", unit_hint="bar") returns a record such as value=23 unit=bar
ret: value=6 unit=bar
